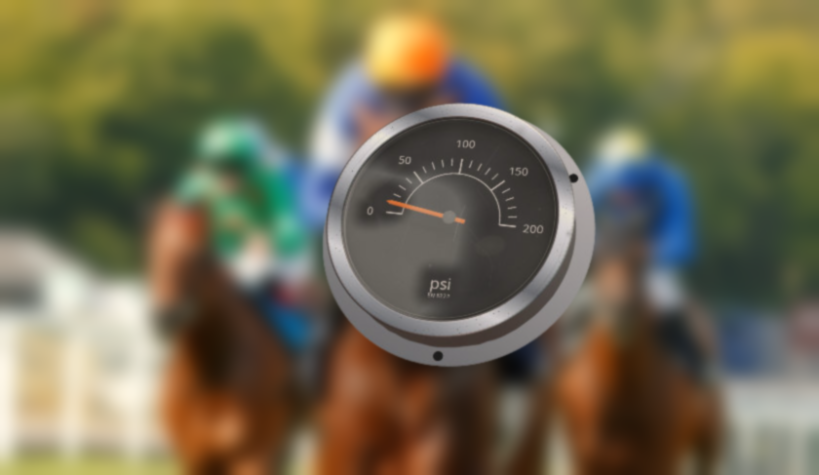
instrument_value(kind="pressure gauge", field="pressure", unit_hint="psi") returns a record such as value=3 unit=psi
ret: value=10 unit=psi
